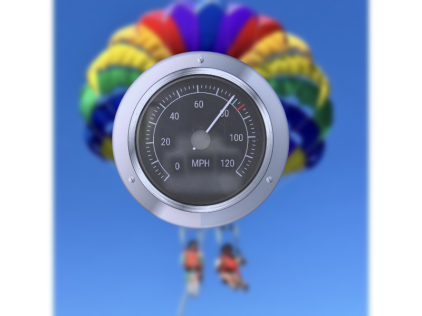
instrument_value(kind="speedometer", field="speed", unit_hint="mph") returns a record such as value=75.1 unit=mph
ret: value=78 unit=mph
